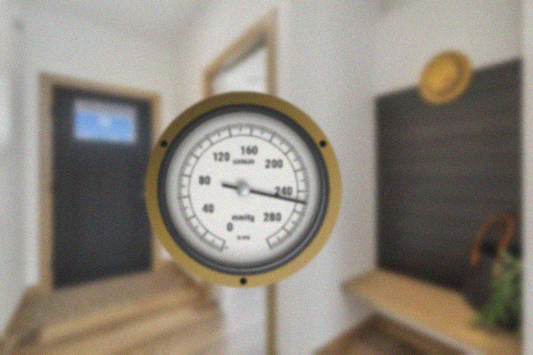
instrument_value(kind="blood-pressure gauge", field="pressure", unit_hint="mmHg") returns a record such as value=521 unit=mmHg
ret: value=250 unit=mmHg
